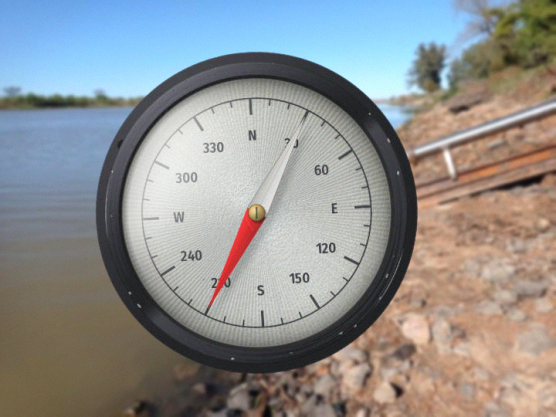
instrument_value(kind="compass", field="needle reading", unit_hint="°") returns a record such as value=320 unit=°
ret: value=210 unit=°
